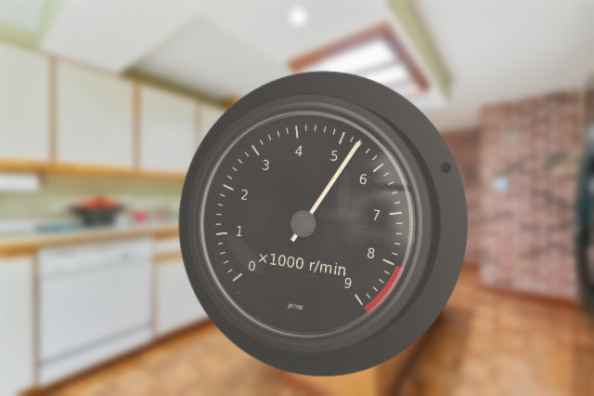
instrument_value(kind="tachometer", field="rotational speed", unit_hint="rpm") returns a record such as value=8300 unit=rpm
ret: value=5400 unit=rpm
